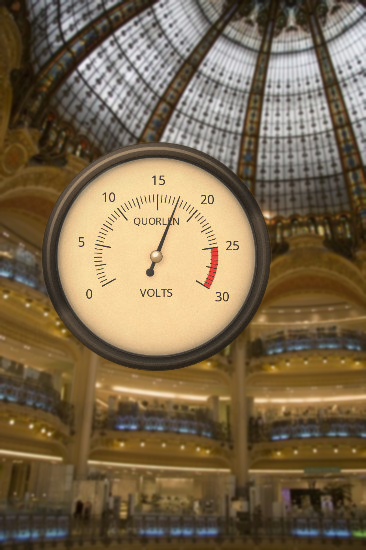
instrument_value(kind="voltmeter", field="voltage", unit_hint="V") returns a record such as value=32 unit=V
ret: value=17.5 unit=V
